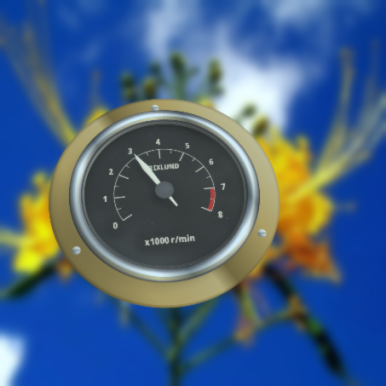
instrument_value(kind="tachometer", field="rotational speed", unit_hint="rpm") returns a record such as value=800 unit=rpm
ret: value=3000 unit=rpm
